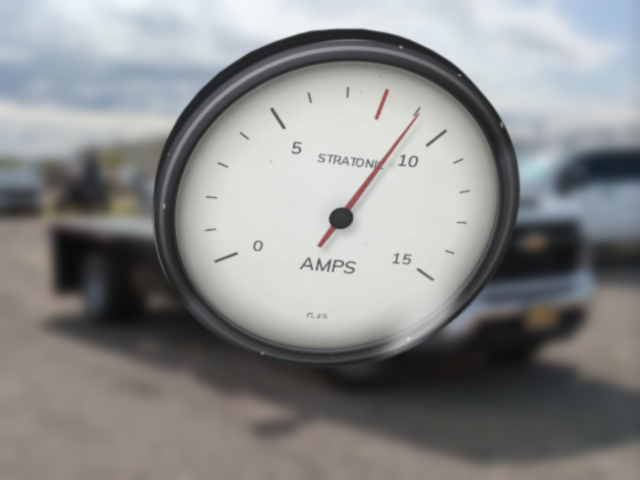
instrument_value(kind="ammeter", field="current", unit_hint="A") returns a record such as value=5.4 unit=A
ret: value=9 unit=A
